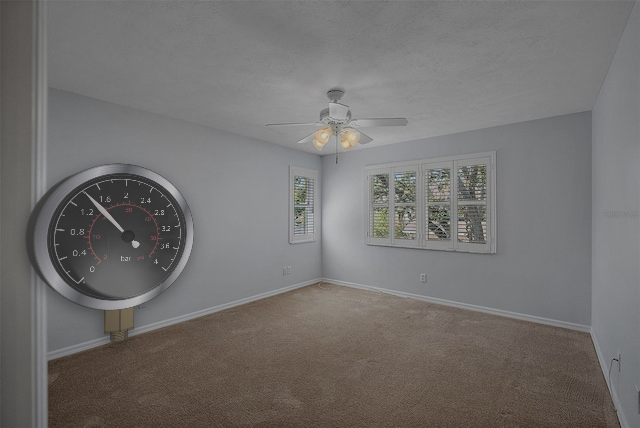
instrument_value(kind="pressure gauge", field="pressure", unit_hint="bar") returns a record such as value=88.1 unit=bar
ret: value=1.4 unit=bar
